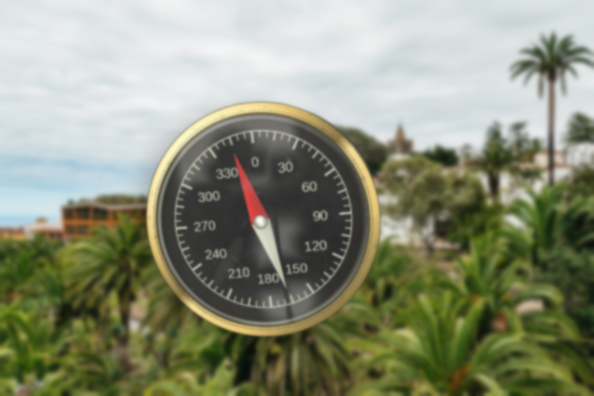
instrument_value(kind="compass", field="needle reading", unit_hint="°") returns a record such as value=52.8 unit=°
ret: value=345 unit=°
